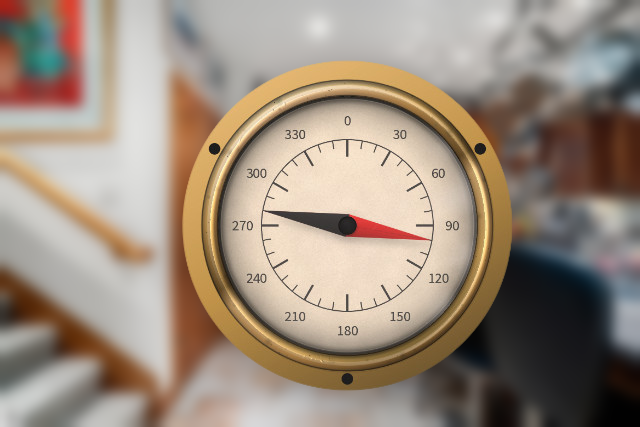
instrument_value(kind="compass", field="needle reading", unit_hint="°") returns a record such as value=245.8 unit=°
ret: value=100 unit=°
